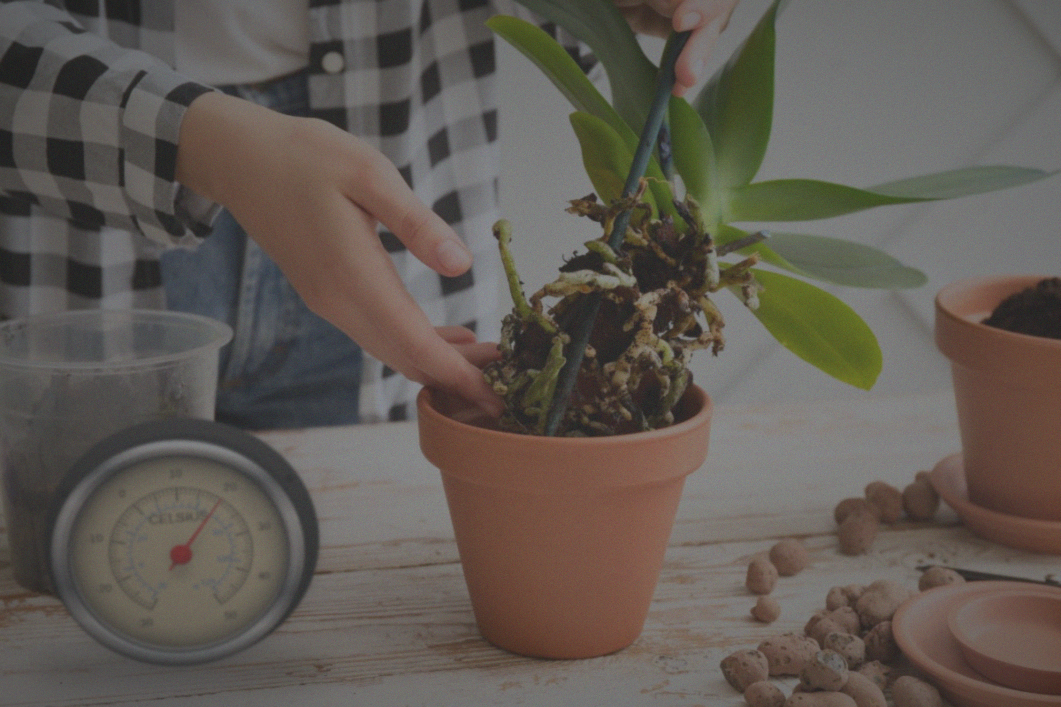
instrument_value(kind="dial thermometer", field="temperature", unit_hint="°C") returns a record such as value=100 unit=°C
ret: value=20 unit=°C
